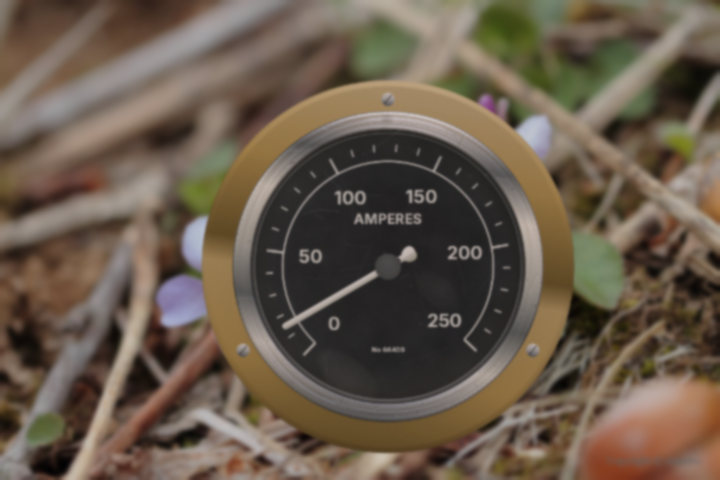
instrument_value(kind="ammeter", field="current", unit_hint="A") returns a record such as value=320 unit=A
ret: value=15 unit=A
